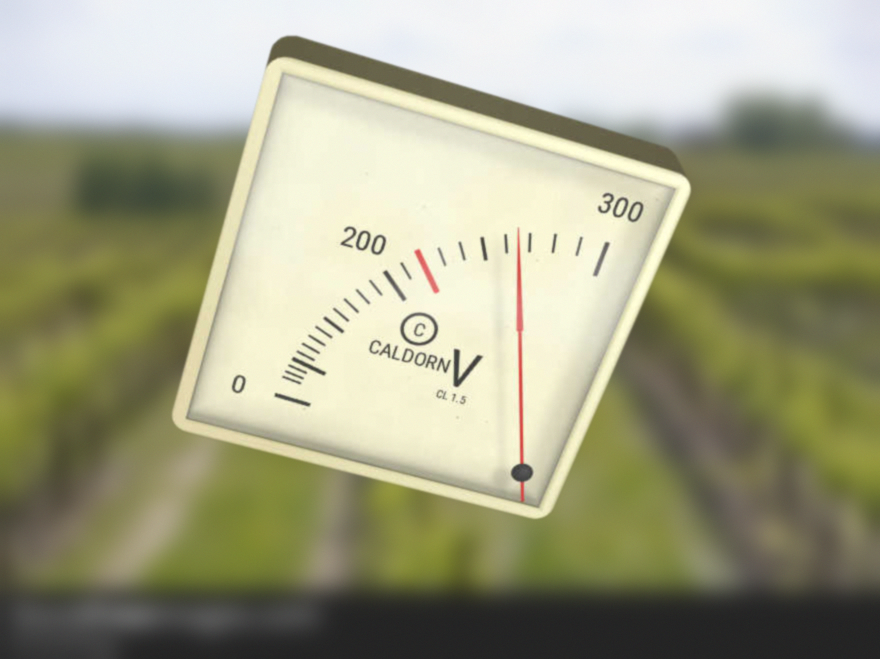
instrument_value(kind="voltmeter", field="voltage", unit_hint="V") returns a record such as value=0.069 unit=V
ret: value=265 unit=V
